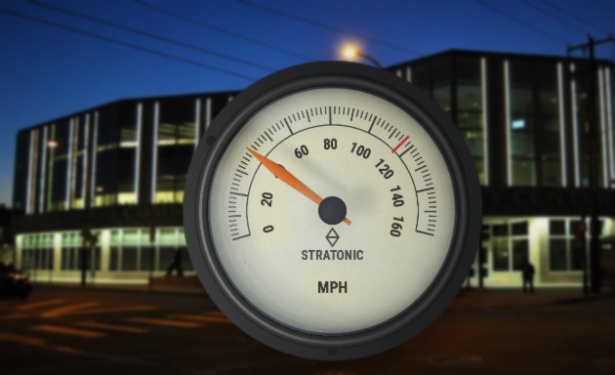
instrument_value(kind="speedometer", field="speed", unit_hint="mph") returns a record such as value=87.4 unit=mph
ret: value=40 unit=mph
